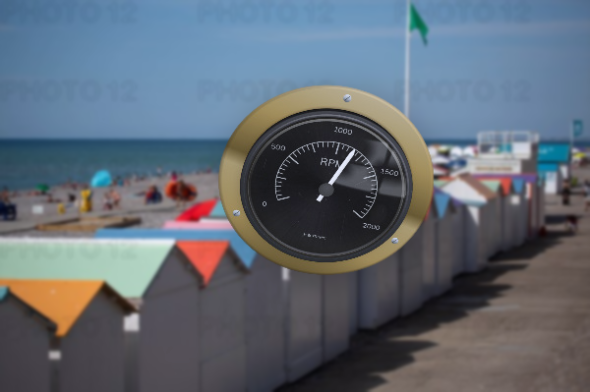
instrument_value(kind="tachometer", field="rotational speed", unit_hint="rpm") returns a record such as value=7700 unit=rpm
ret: value=1150 unit=rpm
